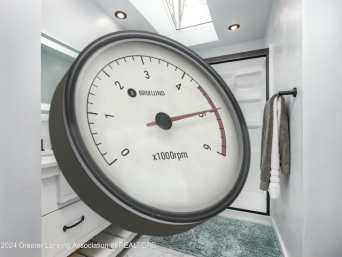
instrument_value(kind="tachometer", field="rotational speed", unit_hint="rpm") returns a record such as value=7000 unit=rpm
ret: value=5000 unit=rpm
